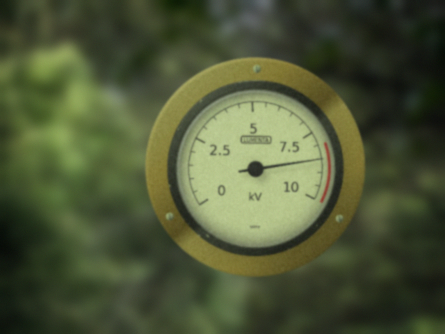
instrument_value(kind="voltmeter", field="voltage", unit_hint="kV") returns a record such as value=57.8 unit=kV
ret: value=8.5 unit=kV
